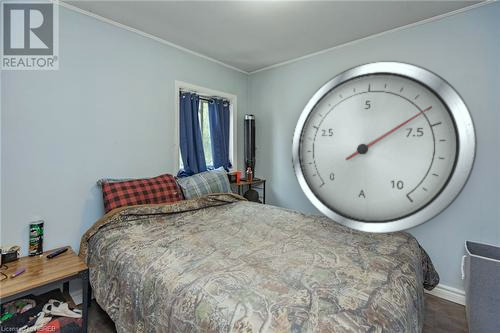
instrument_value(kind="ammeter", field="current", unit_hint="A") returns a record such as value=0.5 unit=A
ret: value=7 unit=A
